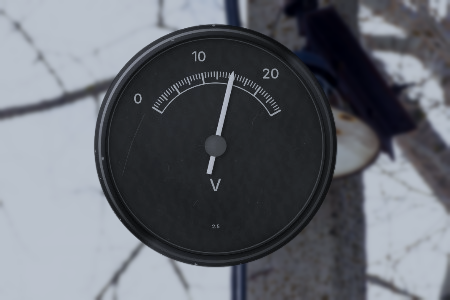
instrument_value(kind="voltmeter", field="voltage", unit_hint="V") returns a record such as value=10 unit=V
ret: value=15 unit=V
